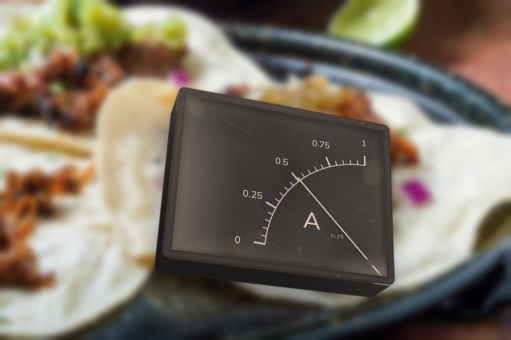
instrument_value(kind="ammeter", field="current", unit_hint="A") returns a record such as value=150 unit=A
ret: value=0.5 unit=A
